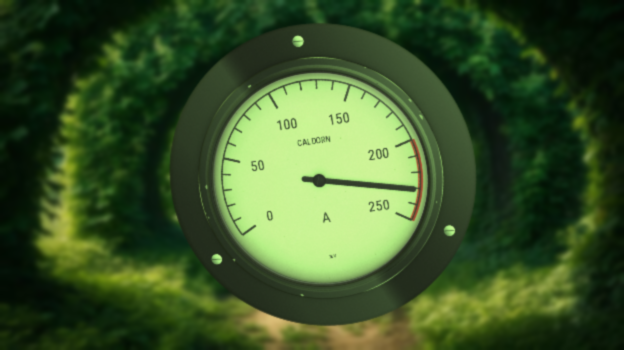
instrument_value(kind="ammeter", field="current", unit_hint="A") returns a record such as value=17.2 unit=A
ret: value=230 unit=A
